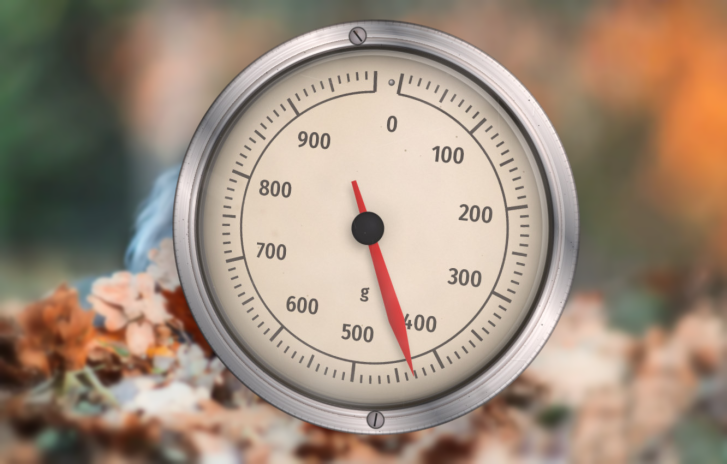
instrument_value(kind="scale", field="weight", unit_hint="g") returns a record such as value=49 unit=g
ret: value=430 unit=g
